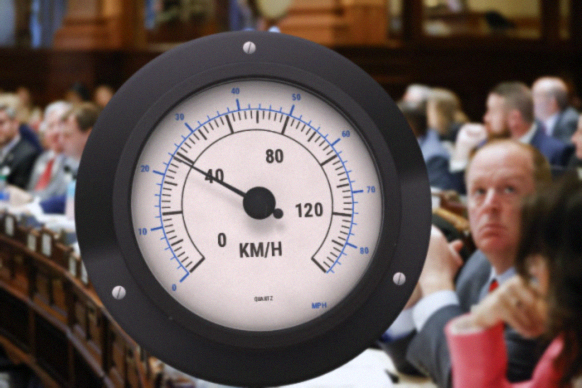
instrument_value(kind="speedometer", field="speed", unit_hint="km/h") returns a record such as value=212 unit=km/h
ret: value=38 unit=km/h
